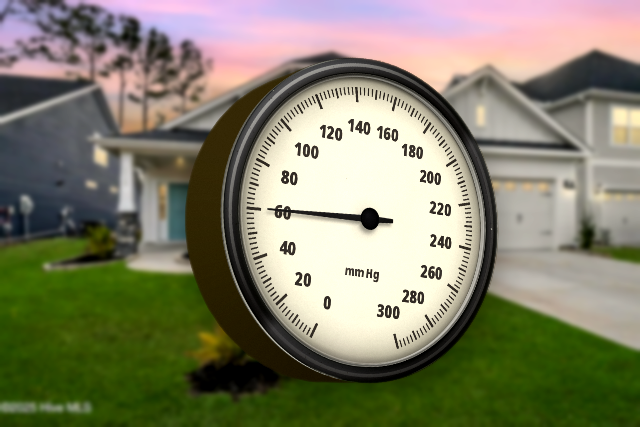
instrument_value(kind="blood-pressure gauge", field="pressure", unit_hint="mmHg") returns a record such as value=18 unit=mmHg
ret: value=60 unit=mmHg
